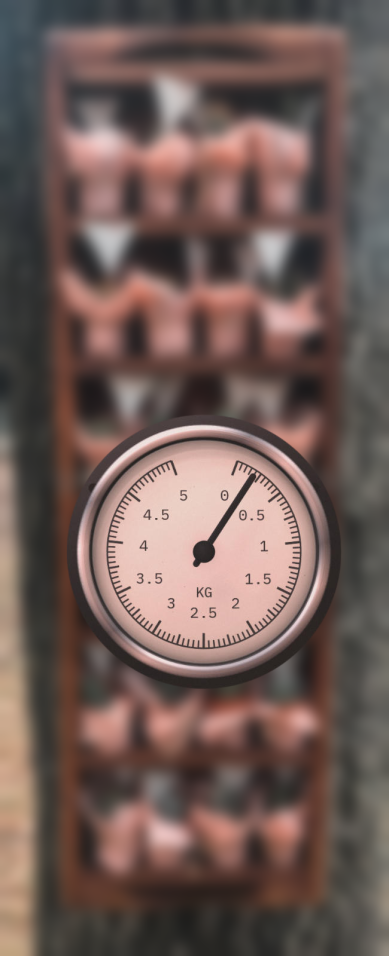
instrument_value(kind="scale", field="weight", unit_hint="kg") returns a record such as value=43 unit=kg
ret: value=0.2 unit=kg
